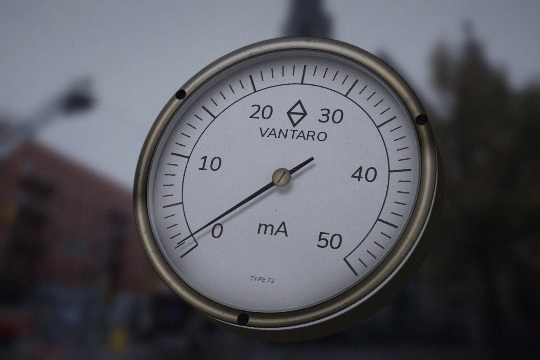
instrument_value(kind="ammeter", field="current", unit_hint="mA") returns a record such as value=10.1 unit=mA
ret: value=1 unit=mA
